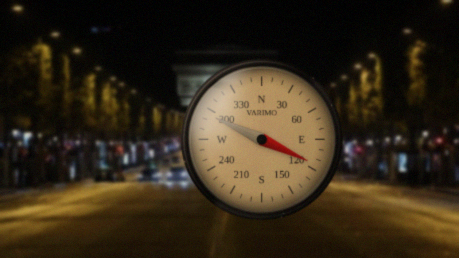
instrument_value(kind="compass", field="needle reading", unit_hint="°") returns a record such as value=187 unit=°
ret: value=115 unit=°
